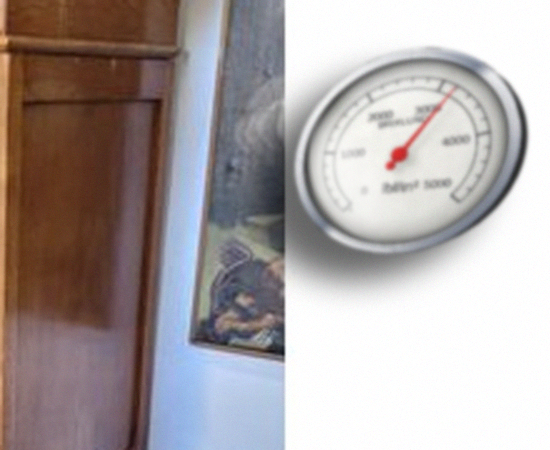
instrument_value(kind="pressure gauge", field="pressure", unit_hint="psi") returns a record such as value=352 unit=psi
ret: value=3200 unit=psi
